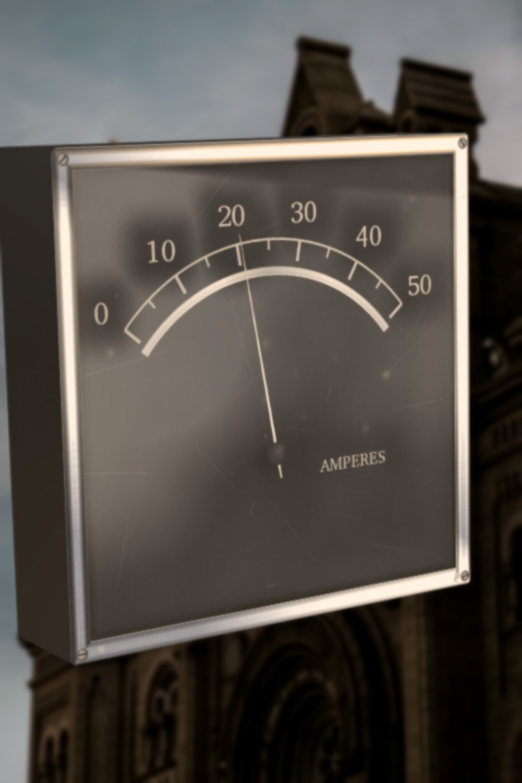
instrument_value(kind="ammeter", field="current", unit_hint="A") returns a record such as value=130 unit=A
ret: value=20 unit=A
